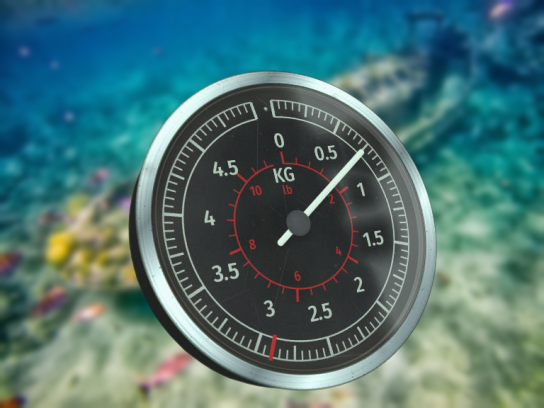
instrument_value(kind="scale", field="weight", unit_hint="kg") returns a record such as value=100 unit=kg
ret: value=0.75 unit=kg
